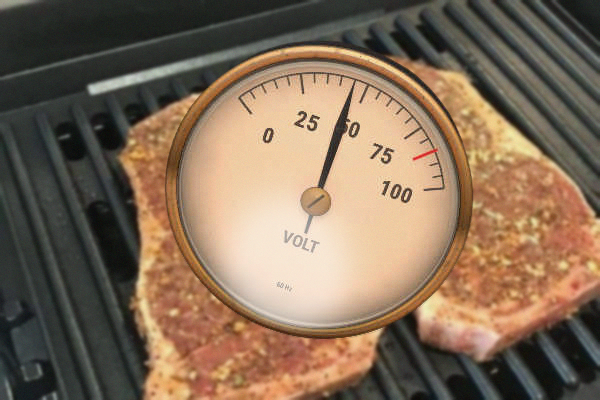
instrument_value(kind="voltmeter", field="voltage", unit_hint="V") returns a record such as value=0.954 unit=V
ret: value=45 unit=V
